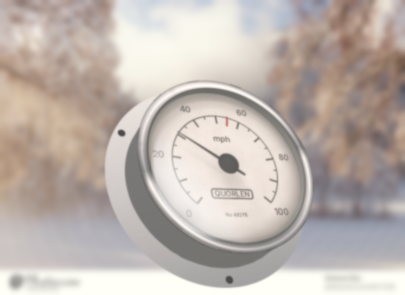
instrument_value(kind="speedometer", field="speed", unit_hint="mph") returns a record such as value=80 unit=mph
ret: value=30 unit=mph
